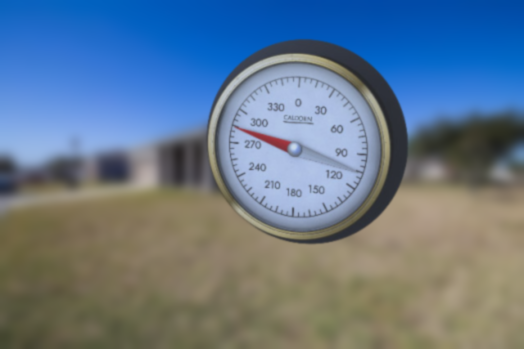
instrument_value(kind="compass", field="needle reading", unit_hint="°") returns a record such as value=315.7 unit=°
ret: value=285 unit=°
